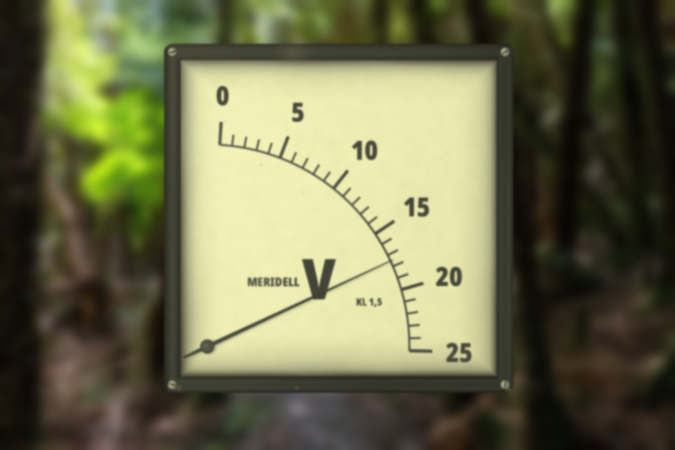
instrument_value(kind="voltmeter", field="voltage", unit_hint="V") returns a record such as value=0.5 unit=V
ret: value=17.5 unit=V
